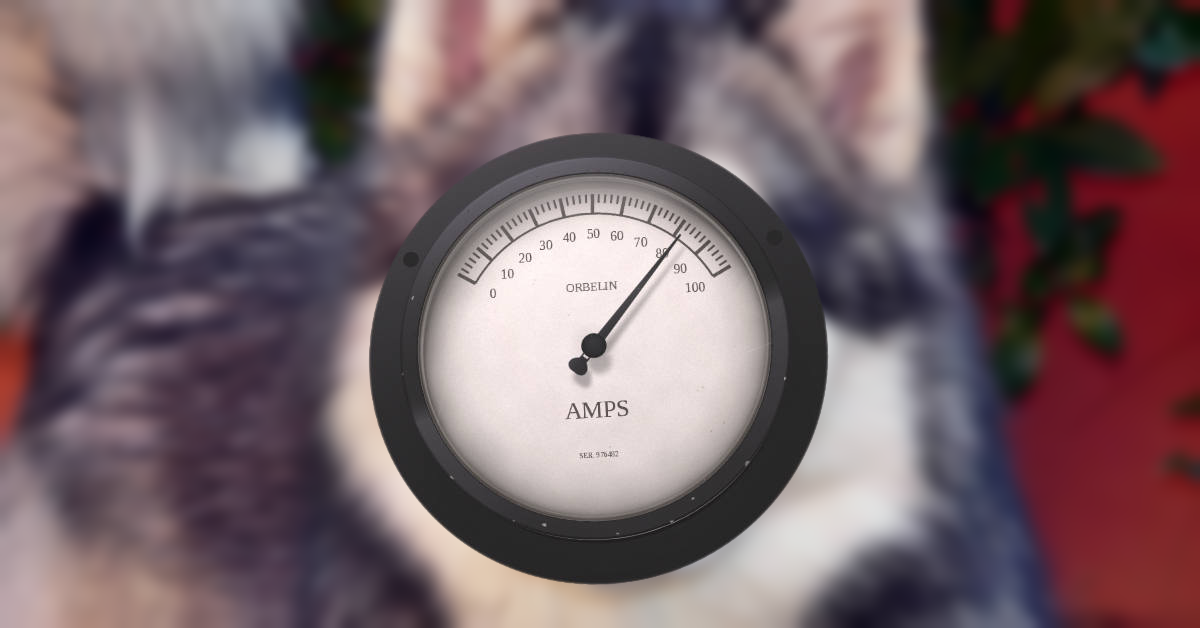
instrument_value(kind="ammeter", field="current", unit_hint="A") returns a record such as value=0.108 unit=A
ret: value=82 unit=A
